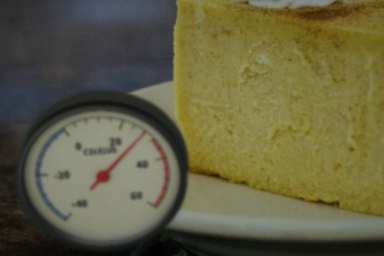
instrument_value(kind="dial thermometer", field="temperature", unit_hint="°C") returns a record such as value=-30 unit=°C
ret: value=28 unit=°C
